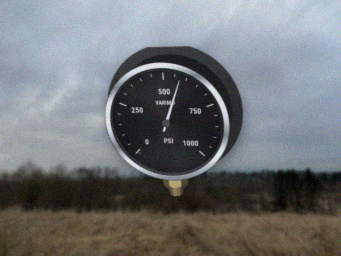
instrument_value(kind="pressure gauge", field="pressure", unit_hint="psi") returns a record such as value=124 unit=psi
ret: value=575 unit=psi
